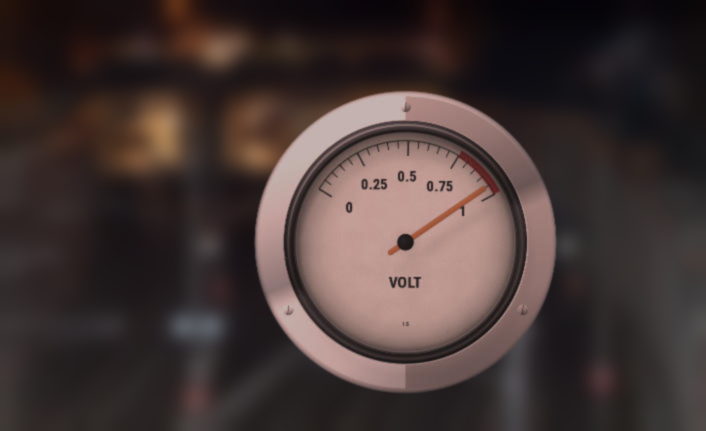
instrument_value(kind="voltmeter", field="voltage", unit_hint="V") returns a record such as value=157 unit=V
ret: value=0.95 unit=V
